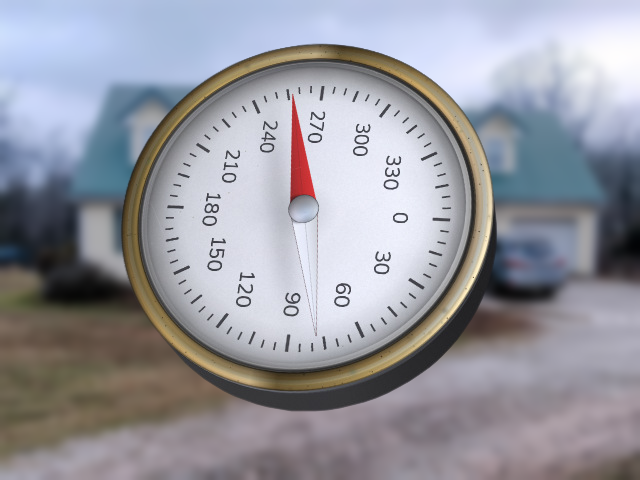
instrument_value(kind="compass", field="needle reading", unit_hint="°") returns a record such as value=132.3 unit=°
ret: value=257.5 unit=°
